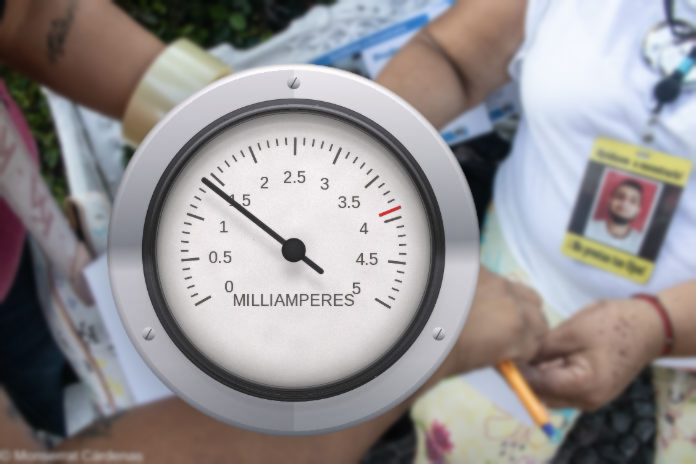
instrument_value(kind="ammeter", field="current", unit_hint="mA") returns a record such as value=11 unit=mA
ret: value=1.4 unit=mA
